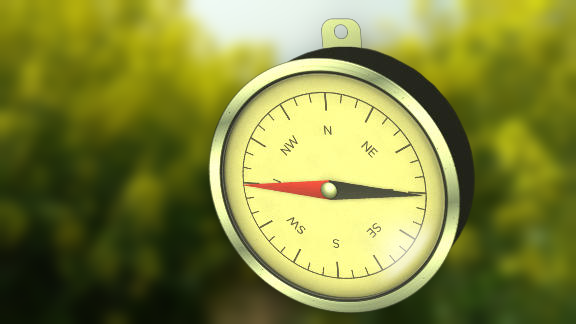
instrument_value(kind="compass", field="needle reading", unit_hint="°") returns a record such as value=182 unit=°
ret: value=270 unit=°
